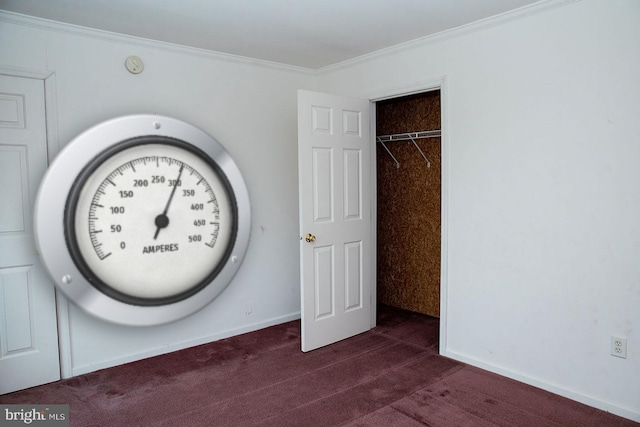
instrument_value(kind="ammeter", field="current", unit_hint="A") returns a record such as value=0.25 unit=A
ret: value=300 unit=A
